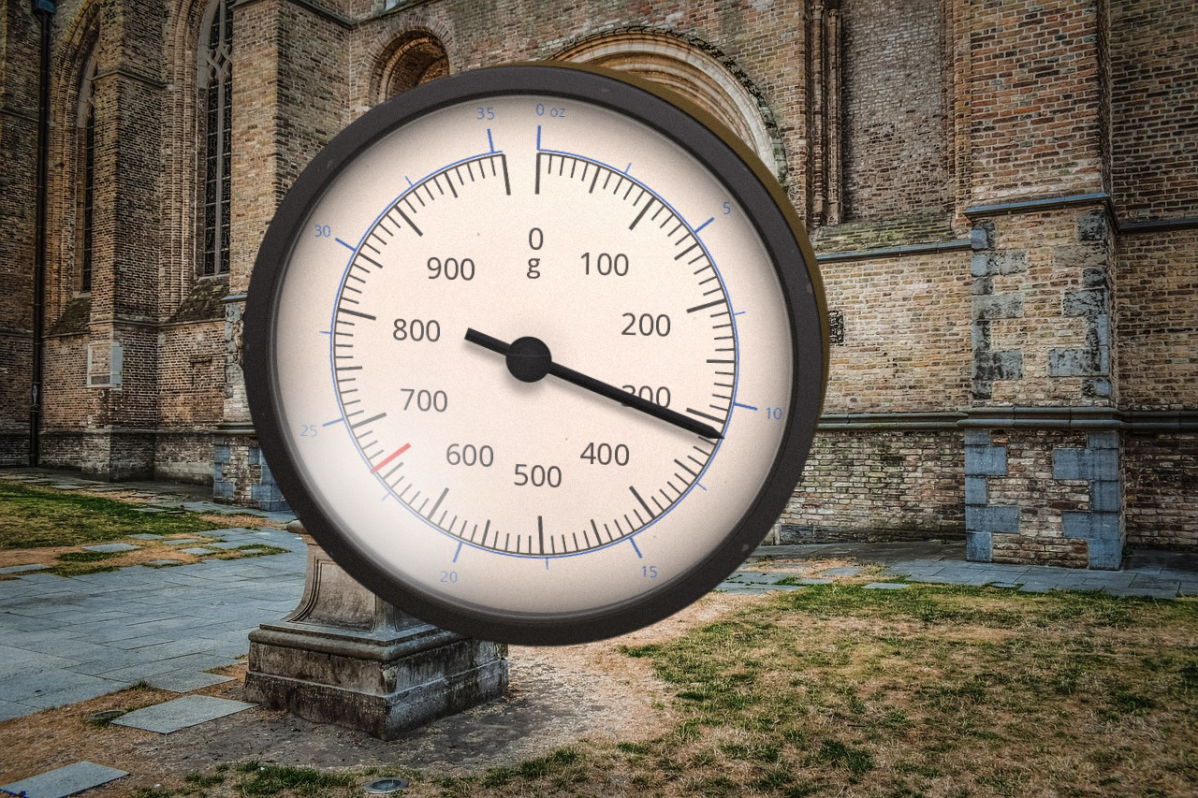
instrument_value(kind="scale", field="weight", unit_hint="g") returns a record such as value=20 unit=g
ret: value=310 unit=g
